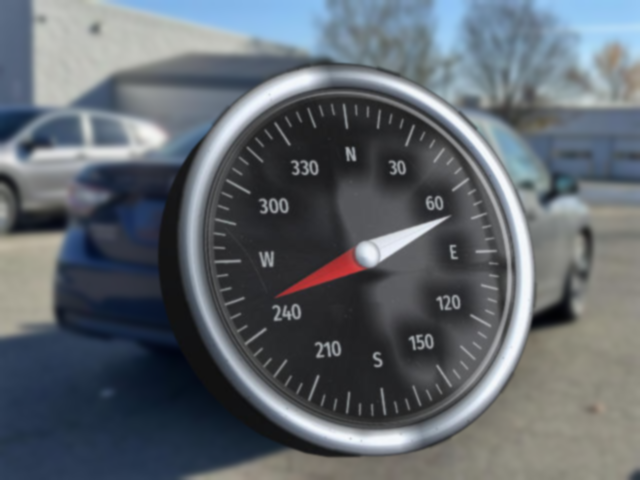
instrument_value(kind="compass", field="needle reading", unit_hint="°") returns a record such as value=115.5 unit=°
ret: value=250 unit=°
